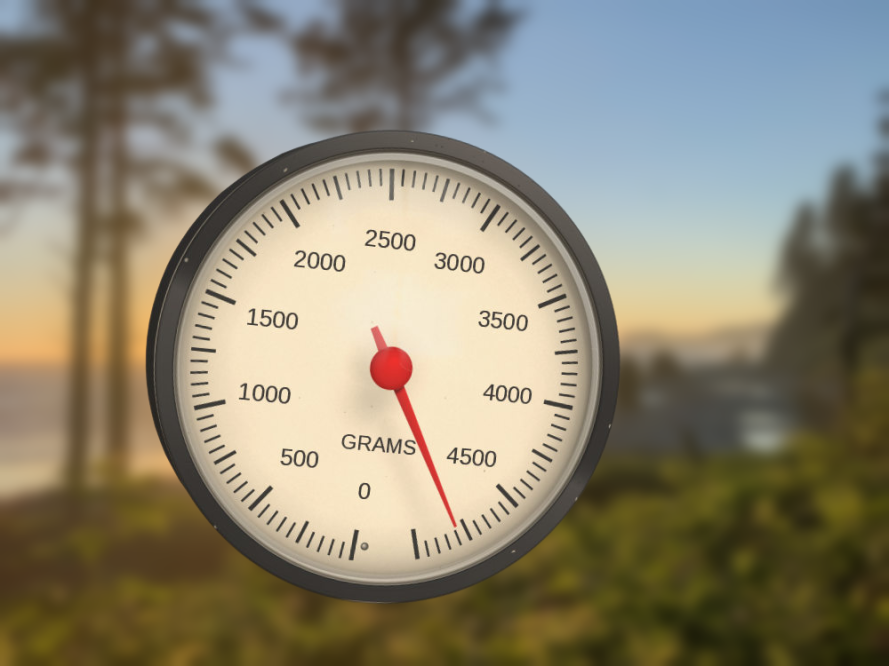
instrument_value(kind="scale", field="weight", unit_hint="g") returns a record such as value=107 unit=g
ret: value=4800 unit=g
